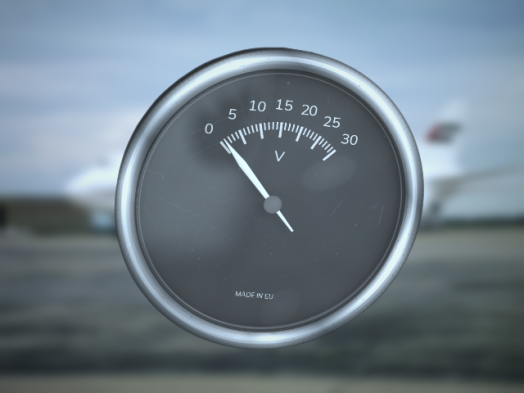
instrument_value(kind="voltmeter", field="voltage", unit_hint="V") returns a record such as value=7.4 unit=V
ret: value=1 unit=V
